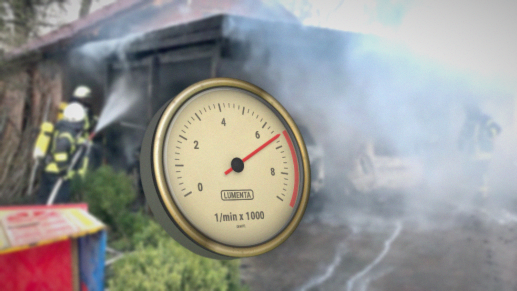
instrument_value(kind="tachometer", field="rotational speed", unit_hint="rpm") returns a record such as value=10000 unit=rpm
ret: value=6600 unit=rpm
